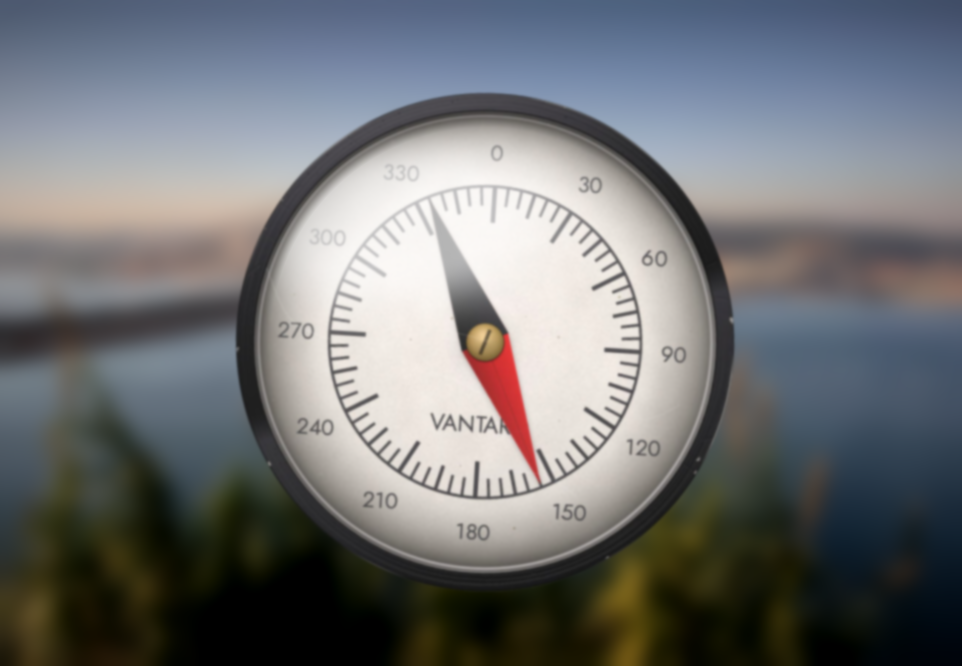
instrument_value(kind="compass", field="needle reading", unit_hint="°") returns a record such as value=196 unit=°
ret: value=155 unit=°
